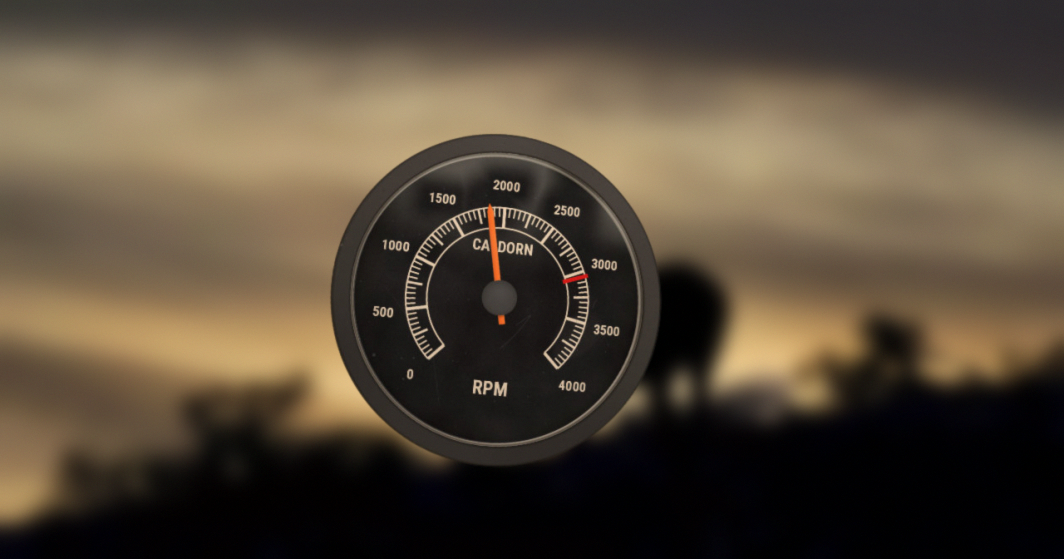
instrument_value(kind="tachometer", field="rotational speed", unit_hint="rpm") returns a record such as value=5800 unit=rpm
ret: value=1850 unit=rpm
